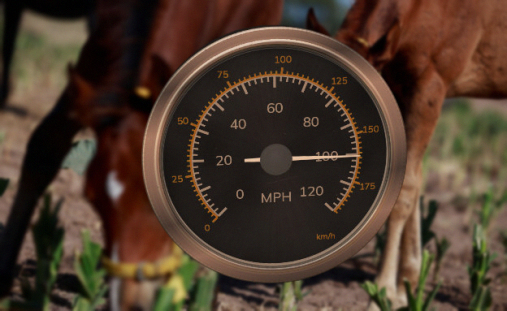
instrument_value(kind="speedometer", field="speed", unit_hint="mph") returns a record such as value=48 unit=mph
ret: value=100 unit=mph
